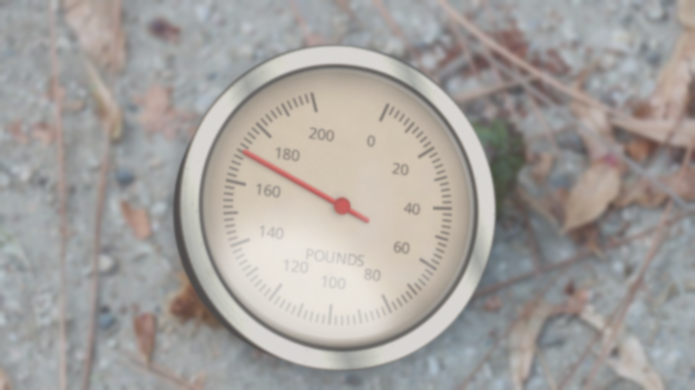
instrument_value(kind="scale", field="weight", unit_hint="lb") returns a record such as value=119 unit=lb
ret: value=170 unit=lb
